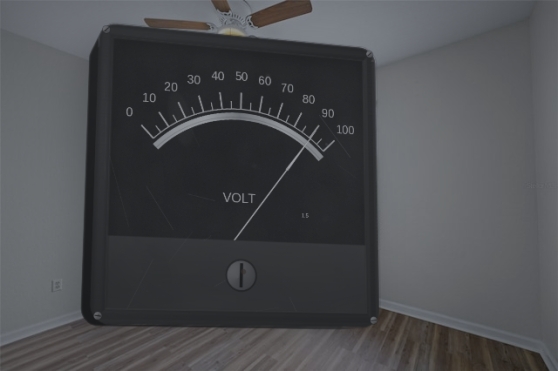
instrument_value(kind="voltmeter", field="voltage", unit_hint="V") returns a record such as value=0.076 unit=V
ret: value=90 unit=V
